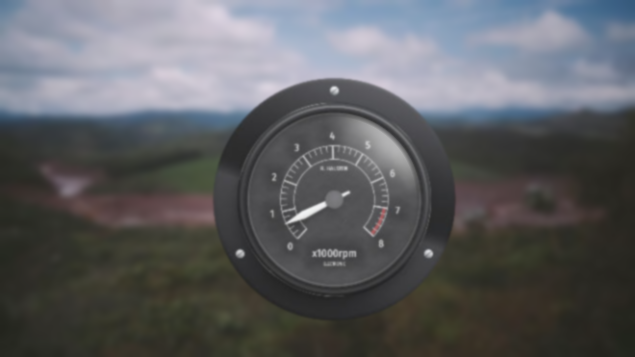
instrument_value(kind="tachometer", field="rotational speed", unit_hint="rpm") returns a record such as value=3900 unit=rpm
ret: value=600 unit=rpm
